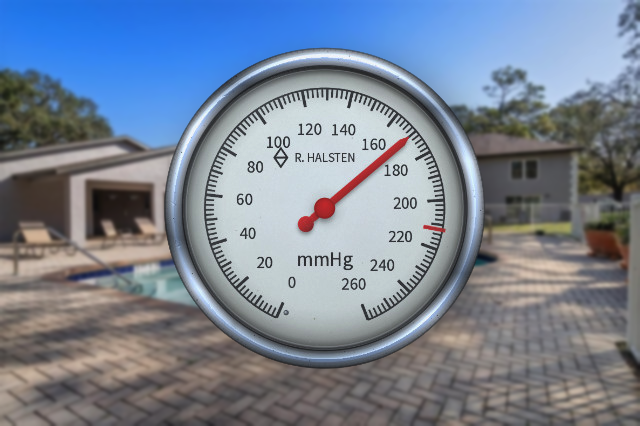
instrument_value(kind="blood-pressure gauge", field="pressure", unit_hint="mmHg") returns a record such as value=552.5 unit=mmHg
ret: value=170 unit=mmHg
